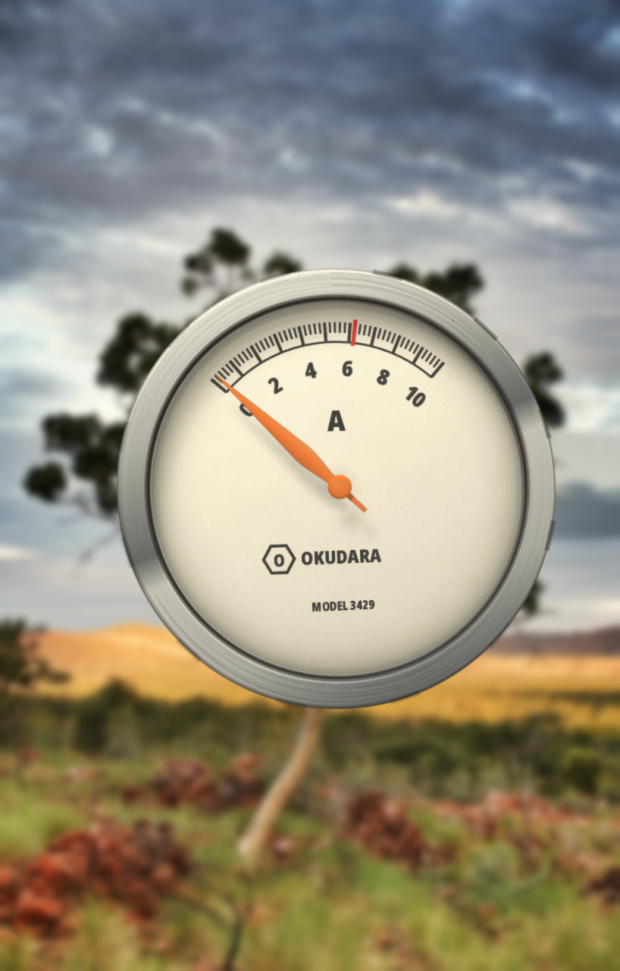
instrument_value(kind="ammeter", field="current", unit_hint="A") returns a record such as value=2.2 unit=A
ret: value=0.2 unit=A
